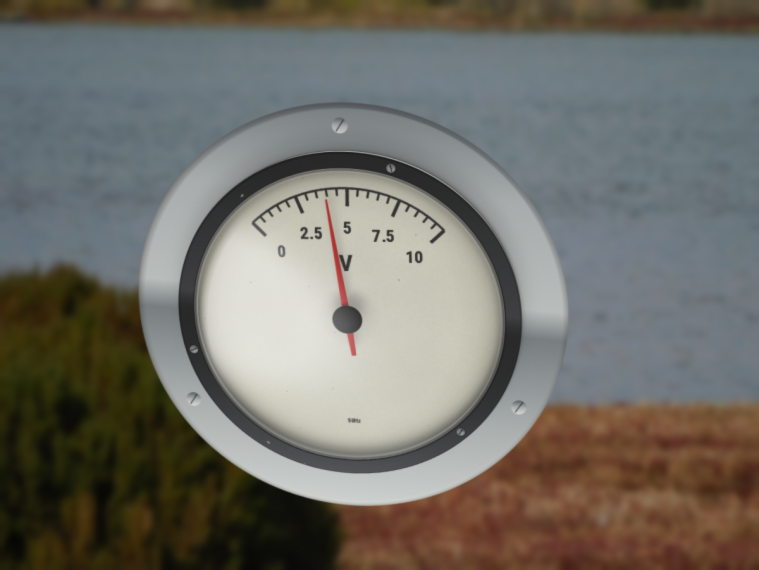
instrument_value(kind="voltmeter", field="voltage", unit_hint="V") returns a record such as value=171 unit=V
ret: value=4 unit=V
